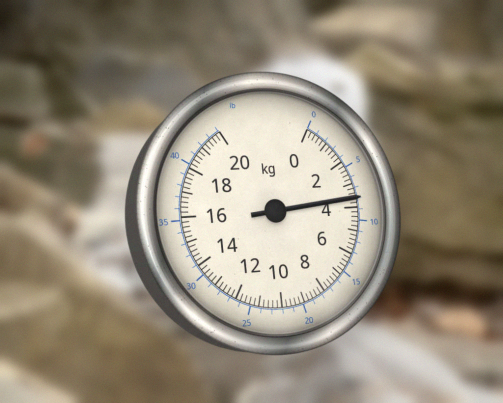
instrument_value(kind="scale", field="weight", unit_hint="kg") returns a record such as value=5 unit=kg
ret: value=3.6 unit=kg
